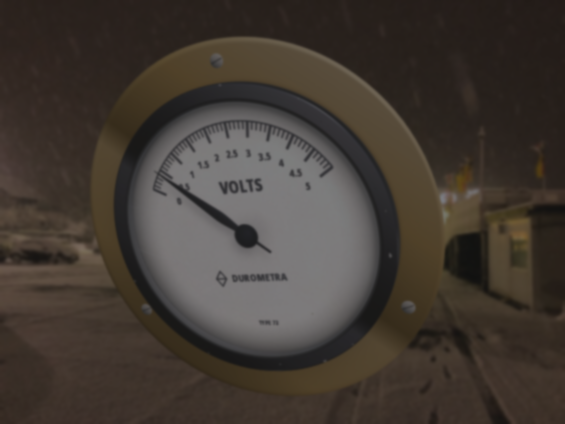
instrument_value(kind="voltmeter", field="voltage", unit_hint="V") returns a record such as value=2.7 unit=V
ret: value=0.5 unit=V
